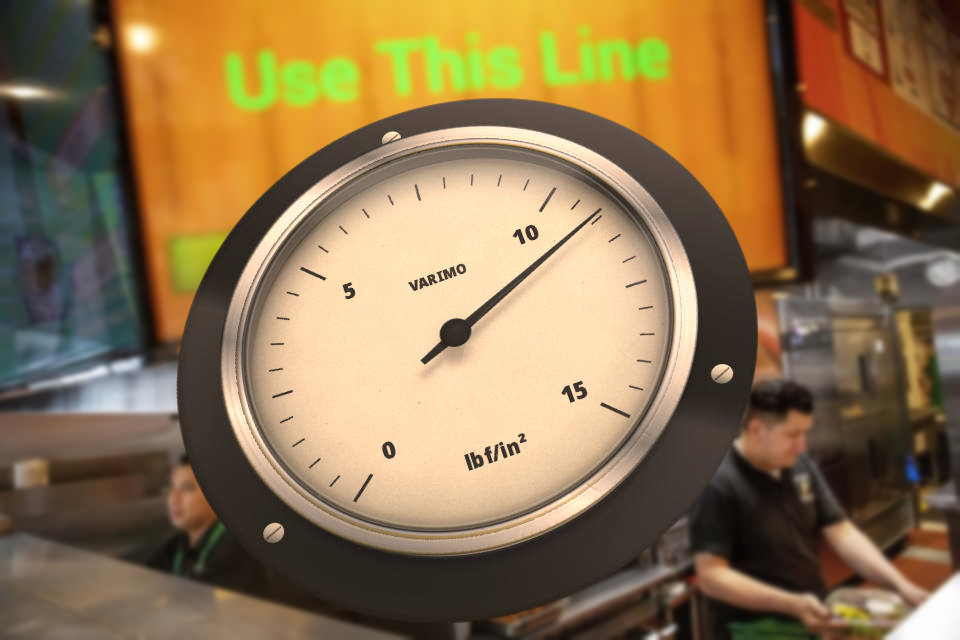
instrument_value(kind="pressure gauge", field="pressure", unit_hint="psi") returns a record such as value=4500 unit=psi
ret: value=11 unit=psi
